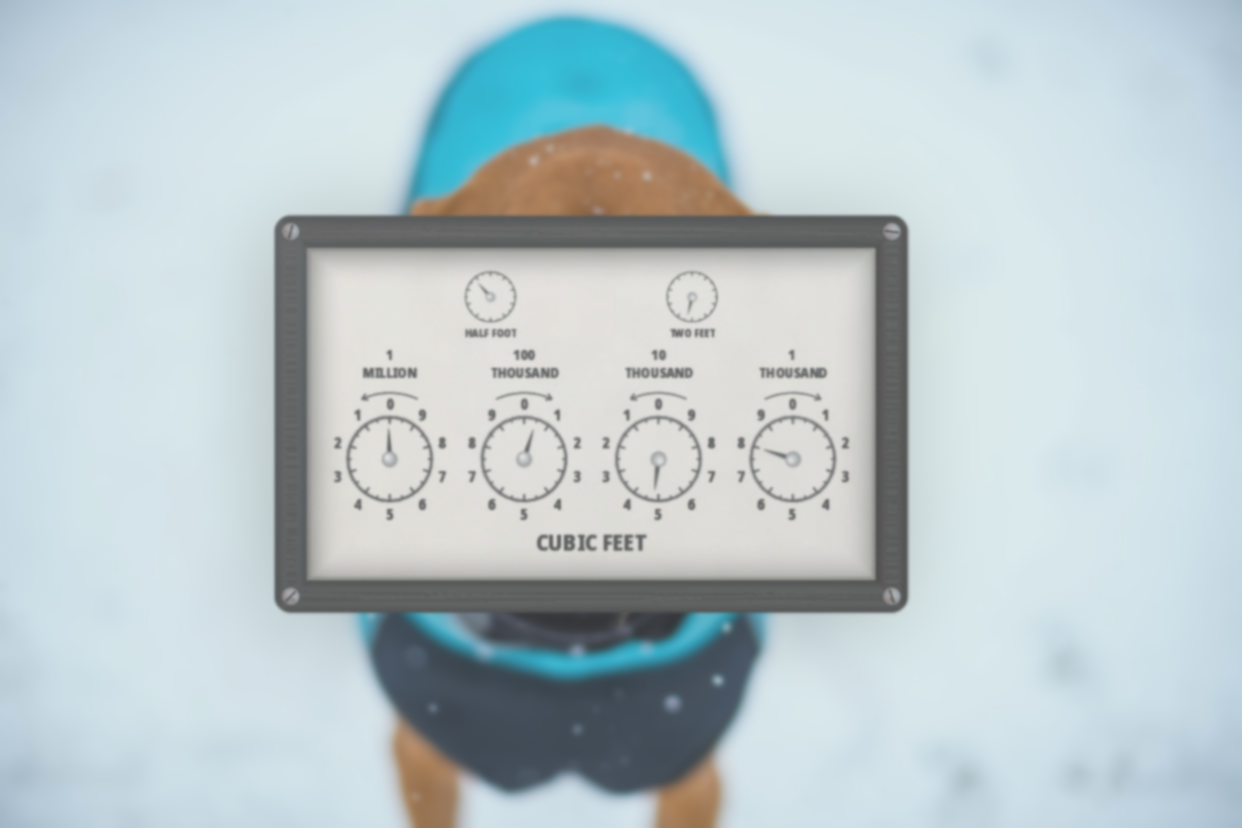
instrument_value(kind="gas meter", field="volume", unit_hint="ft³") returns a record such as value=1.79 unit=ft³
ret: value=4800 unit=ft³
